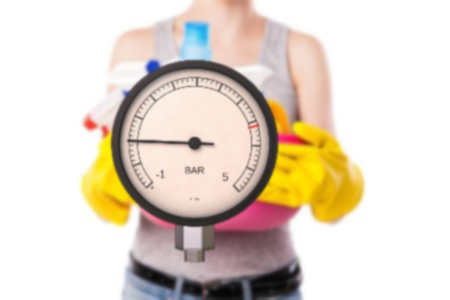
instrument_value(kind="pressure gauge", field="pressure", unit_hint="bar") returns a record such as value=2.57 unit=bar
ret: value=0 unit=bar
